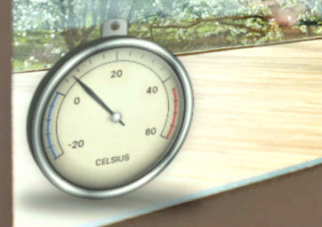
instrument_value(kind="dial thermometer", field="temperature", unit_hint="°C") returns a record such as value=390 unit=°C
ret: value=6 unit=°C
